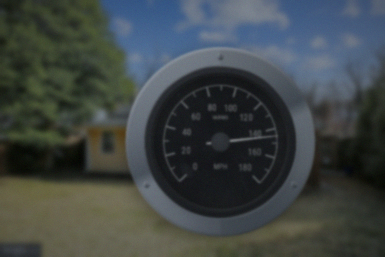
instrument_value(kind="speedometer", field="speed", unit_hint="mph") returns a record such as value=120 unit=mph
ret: value=145 unit=mph
